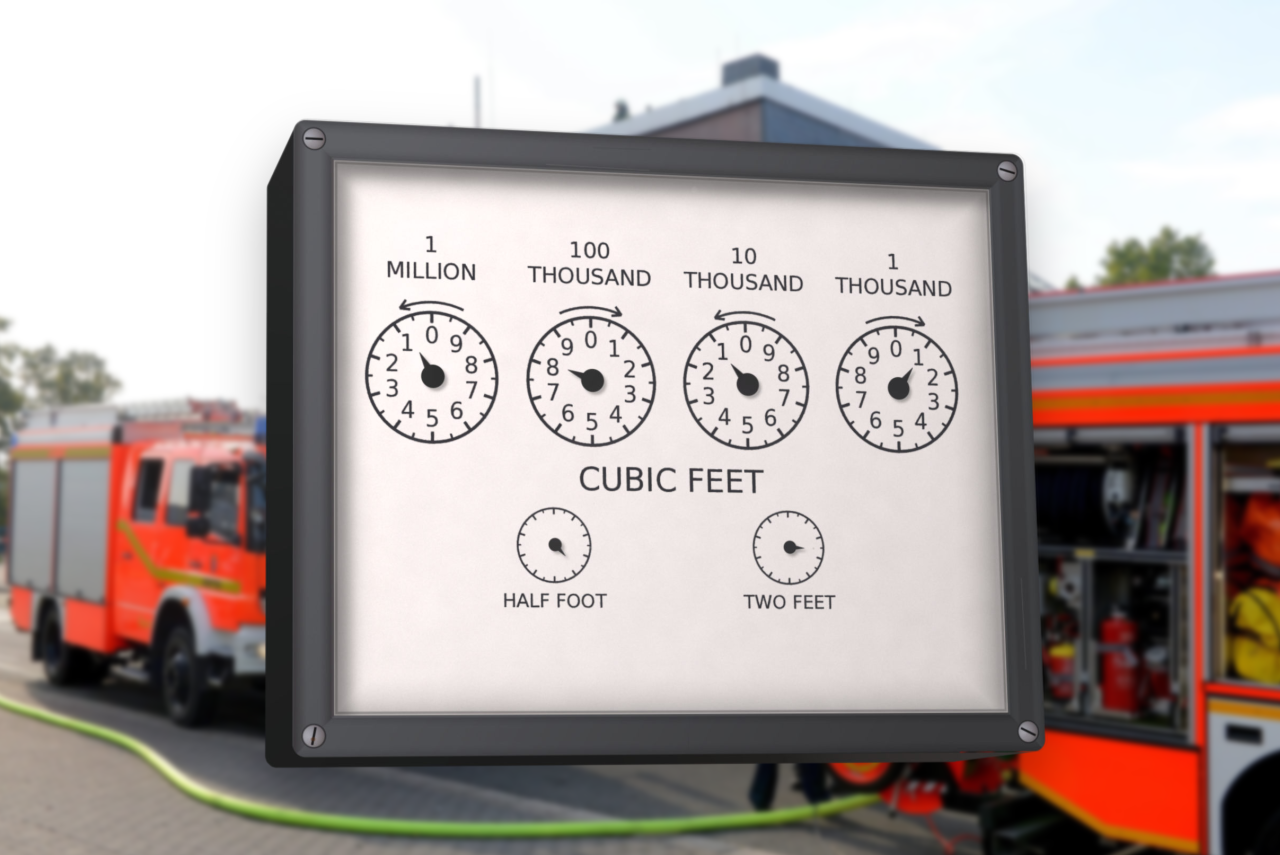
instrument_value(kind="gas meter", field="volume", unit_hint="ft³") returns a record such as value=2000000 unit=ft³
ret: value=81100 unit=ft³
